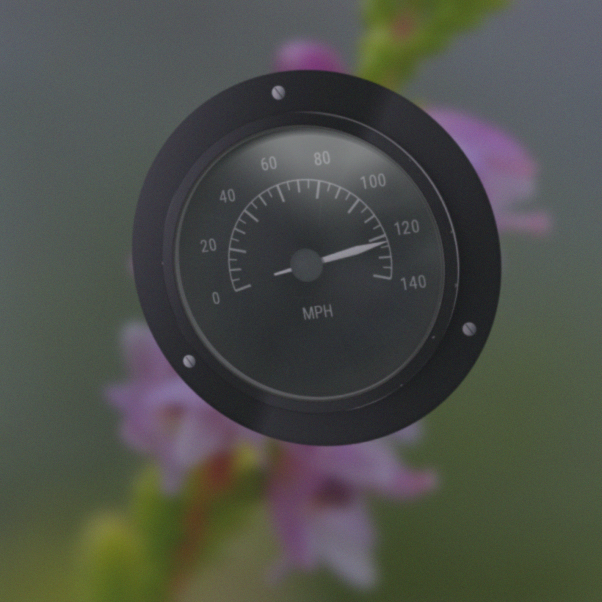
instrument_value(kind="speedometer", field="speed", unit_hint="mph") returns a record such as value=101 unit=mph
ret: value=122.5 unit=mph
